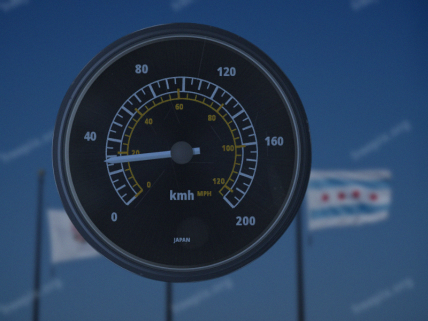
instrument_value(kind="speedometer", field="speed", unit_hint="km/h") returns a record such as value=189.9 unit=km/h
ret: value=27.5 unit=km/h
